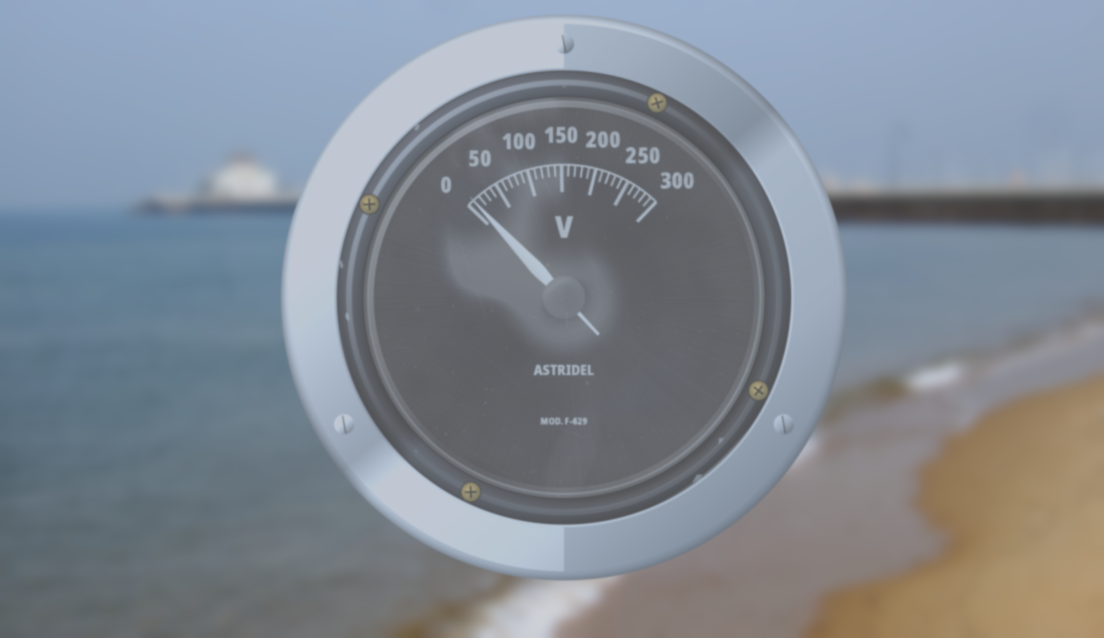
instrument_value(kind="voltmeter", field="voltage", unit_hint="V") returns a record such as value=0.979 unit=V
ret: value=10 unit=V
